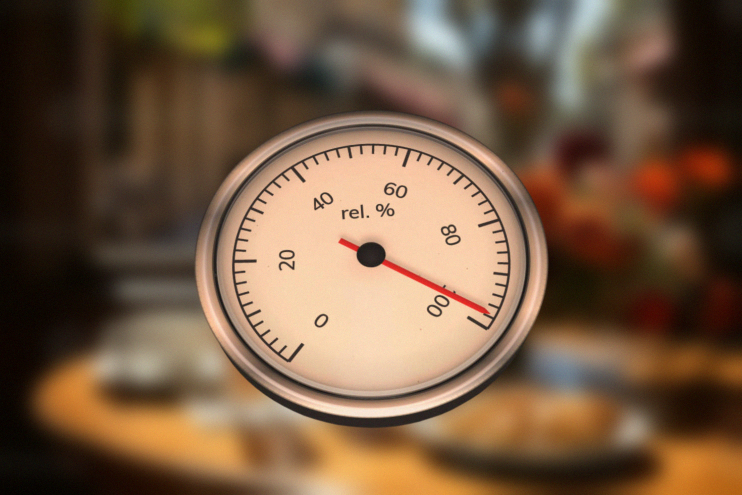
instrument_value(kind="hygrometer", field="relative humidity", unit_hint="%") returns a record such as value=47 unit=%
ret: value=98 unit=%
